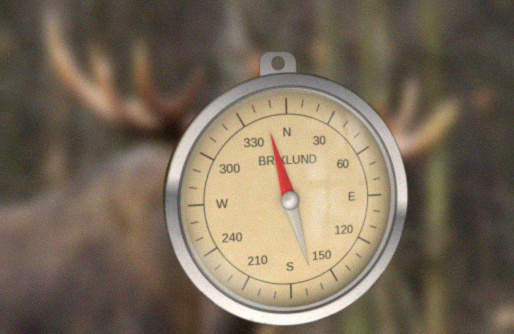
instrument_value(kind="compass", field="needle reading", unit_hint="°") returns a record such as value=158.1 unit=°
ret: value=345 unit=°
